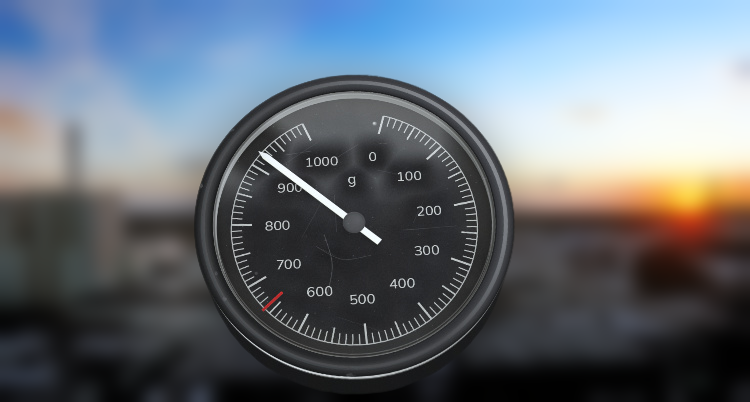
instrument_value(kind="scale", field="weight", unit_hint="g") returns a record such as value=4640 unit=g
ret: value=920 unit=g
